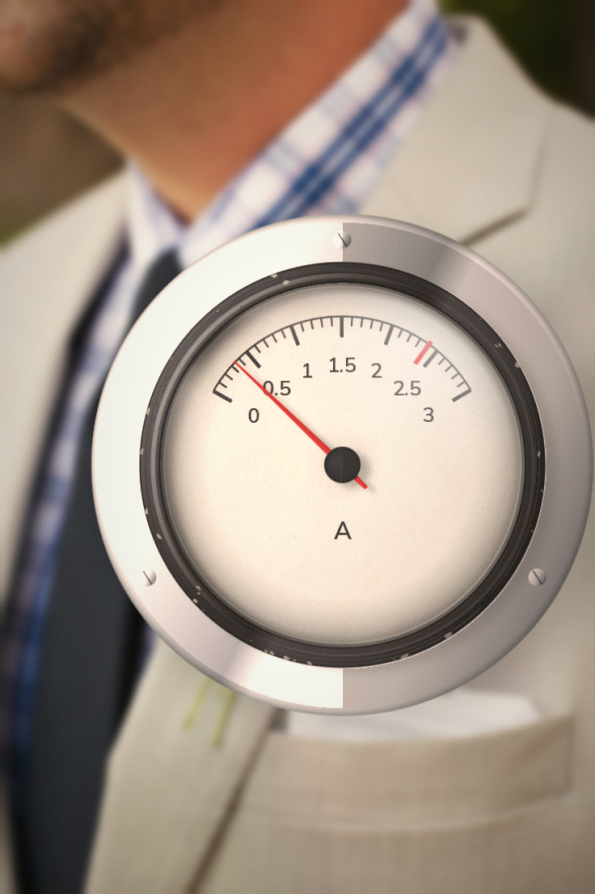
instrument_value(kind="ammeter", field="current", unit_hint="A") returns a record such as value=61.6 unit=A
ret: value=0.35 unit=A
